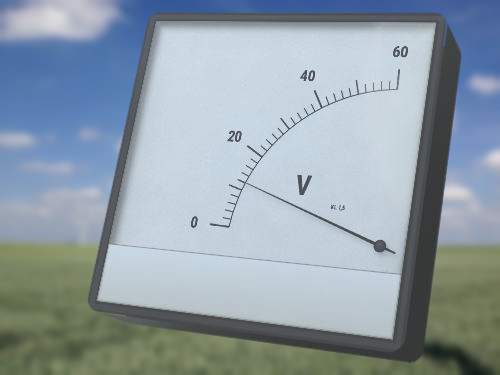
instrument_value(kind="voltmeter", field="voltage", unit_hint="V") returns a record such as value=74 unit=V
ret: value=12 unit=V
